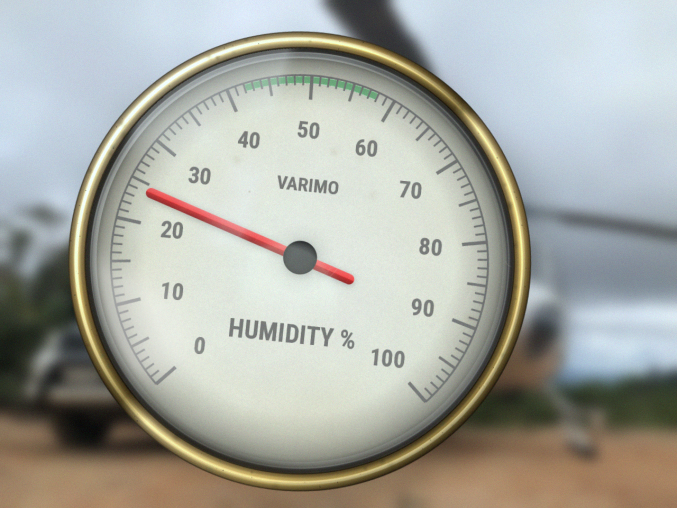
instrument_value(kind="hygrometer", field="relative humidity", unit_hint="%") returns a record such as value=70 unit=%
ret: value=24 unit=%
